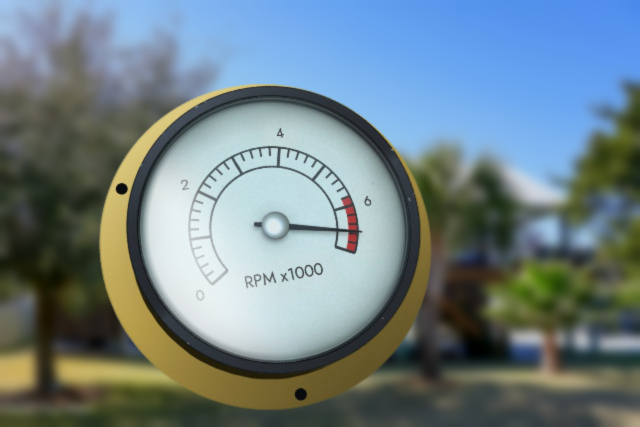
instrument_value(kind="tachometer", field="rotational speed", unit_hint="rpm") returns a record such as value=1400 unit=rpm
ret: value=6600 unit=rpm
